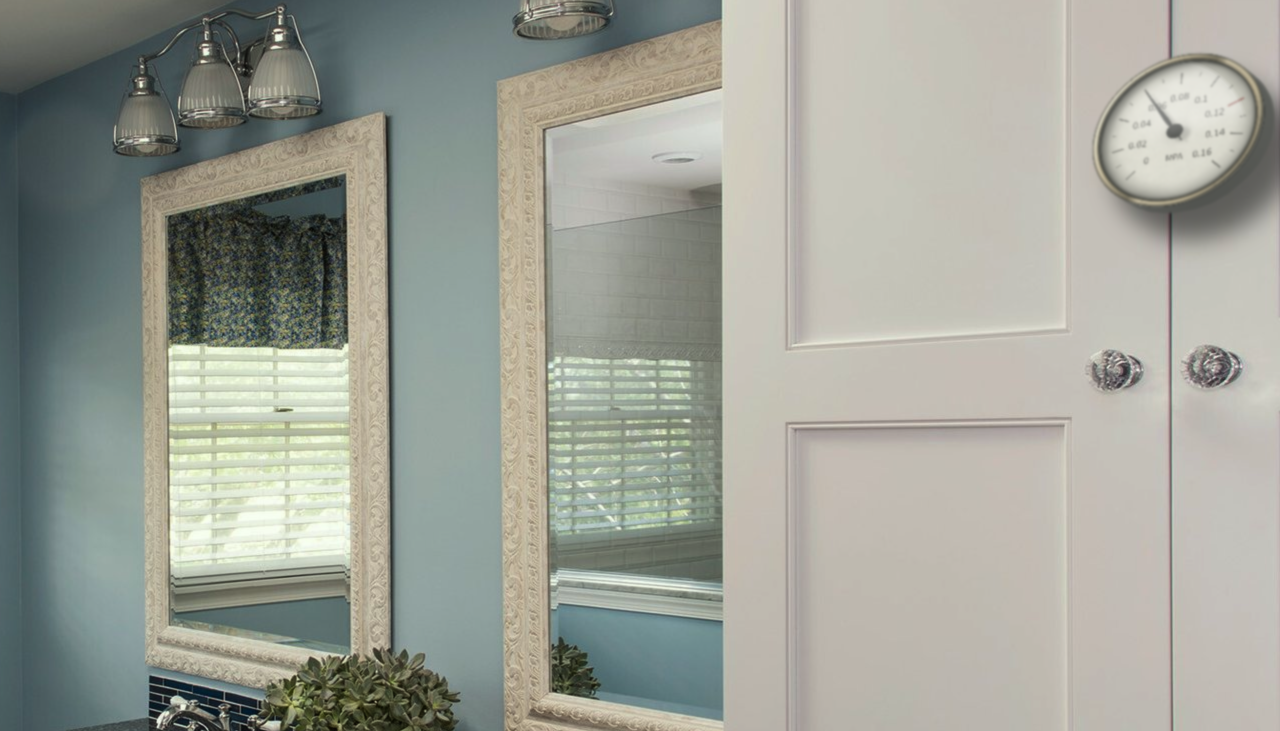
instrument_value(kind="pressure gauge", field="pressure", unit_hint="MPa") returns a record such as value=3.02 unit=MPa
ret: value=0.06 unit=MPa
